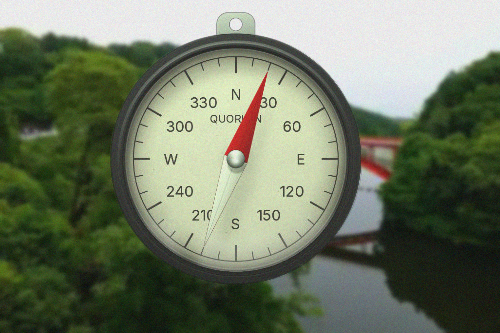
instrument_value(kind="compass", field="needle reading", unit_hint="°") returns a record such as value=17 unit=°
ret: value=20 unit=°
